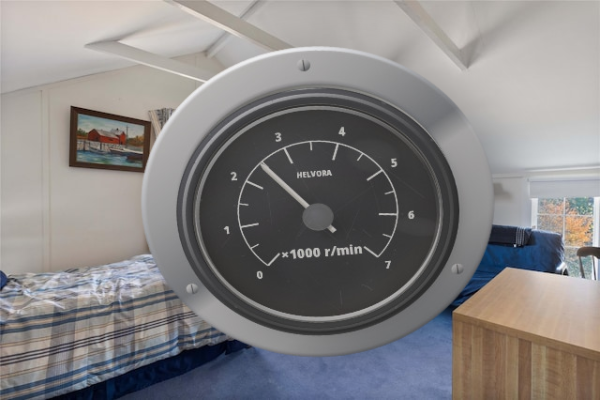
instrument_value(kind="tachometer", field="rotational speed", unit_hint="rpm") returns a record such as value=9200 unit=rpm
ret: value=2500 unit=rpm
